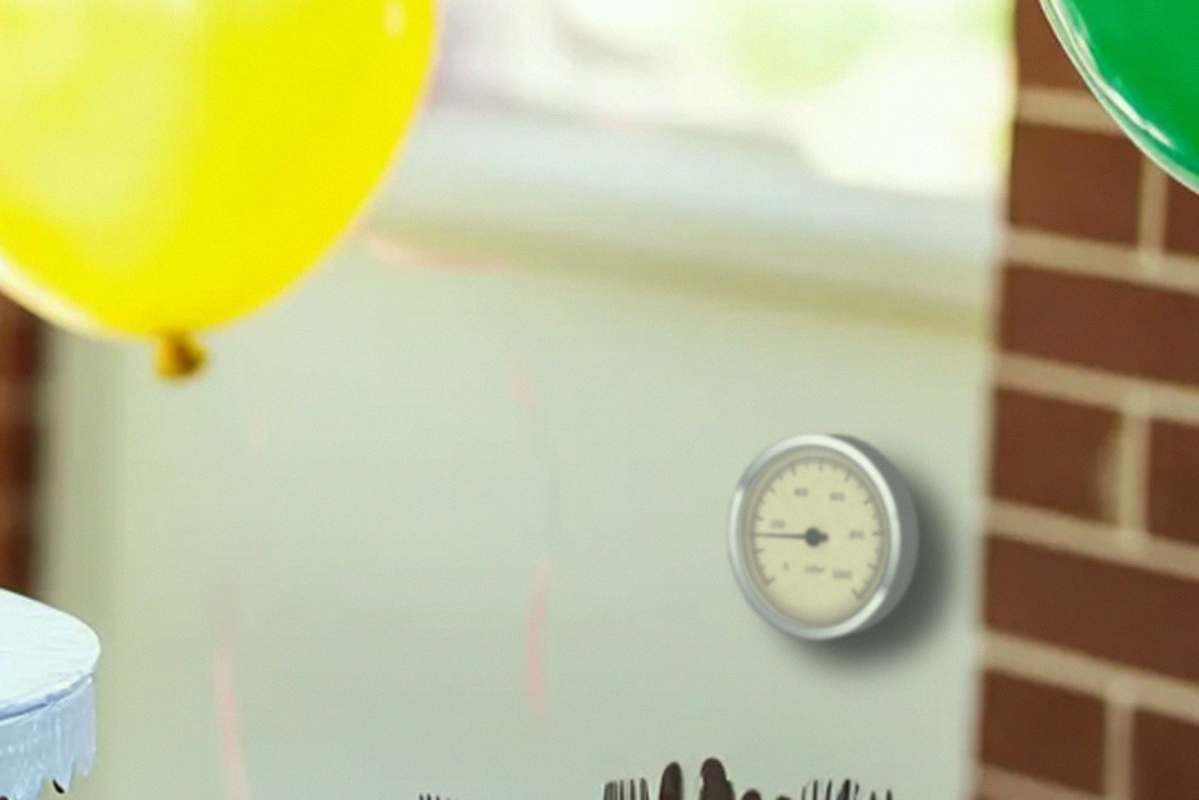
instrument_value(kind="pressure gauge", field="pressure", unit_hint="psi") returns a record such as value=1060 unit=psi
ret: value=150 unit=psi
